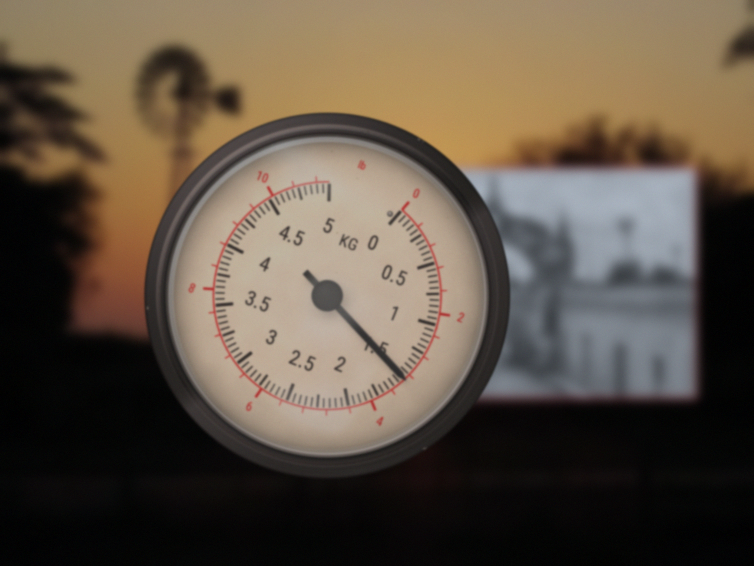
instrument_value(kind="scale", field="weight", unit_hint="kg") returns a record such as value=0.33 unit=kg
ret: value=1.5 unit=kg
